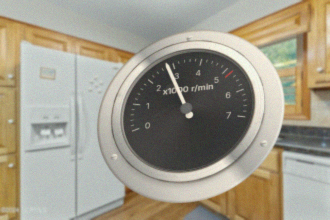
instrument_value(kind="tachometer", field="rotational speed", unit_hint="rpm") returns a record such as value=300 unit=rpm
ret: value=2800 unit=rpm
